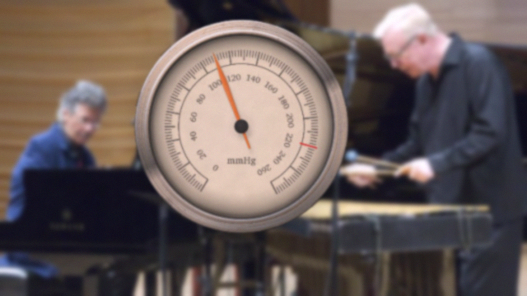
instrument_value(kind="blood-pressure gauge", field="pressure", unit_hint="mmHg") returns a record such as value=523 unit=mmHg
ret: value=110 unit=mmHg
